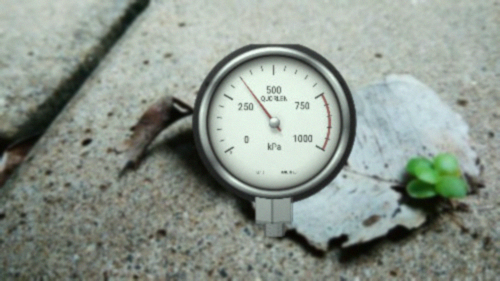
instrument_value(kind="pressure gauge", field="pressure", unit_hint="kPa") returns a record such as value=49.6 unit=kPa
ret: value=350 unit=kPa
